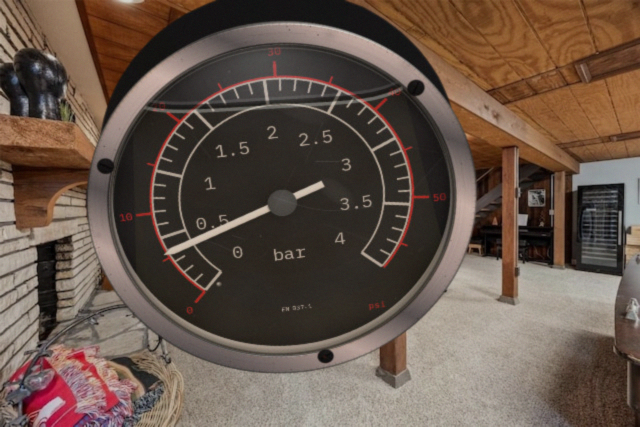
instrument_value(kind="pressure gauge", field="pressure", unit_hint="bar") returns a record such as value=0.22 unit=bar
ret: value=0.4 unit=bar
